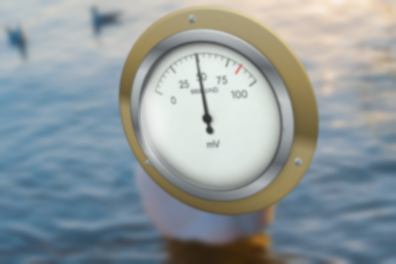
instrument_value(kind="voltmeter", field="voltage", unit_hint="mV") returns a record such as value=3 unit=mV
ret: value=50 unit=mV
